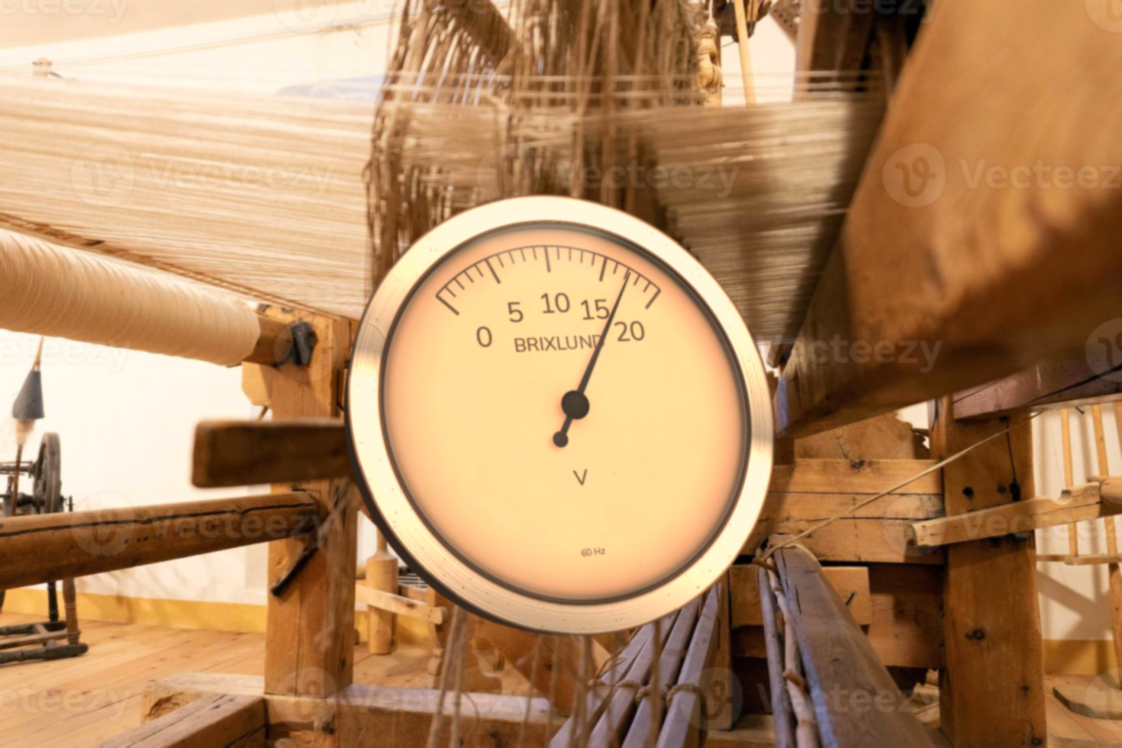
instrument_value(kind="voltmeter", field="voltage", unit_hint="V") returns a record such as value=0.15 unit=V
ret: value=17 unit=V
